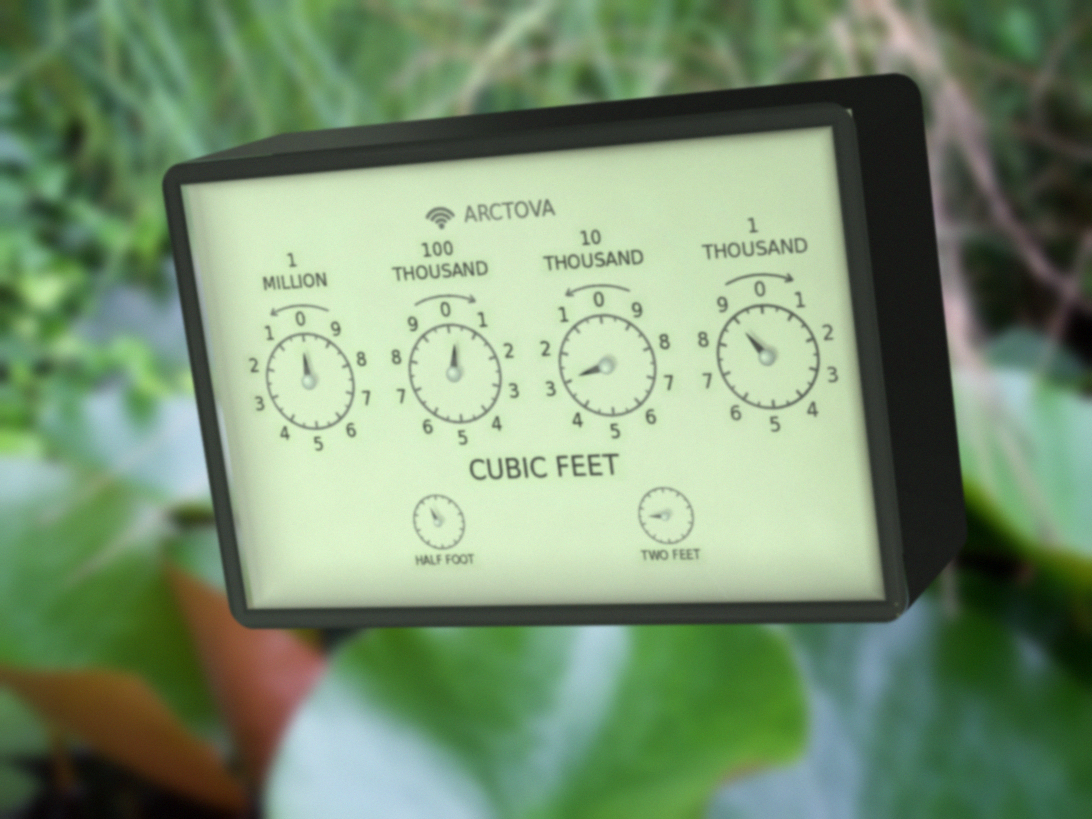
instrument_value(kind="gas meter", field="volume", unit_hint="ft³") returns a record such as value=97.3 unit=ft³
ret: value=2900 unit=ft³
